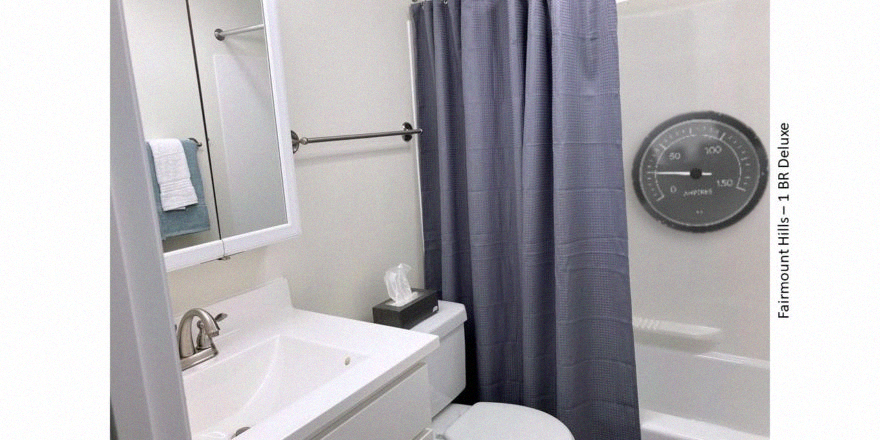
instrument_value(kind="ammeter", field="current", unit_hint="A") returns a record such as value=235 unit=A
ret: value=25 unit=A
